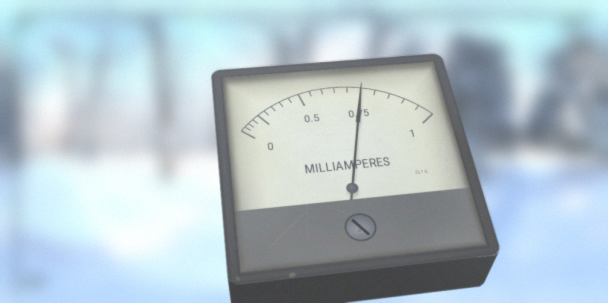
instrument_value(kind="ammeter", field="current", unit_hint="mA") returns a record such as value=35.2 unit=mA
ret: value=0.75 unit=mA
